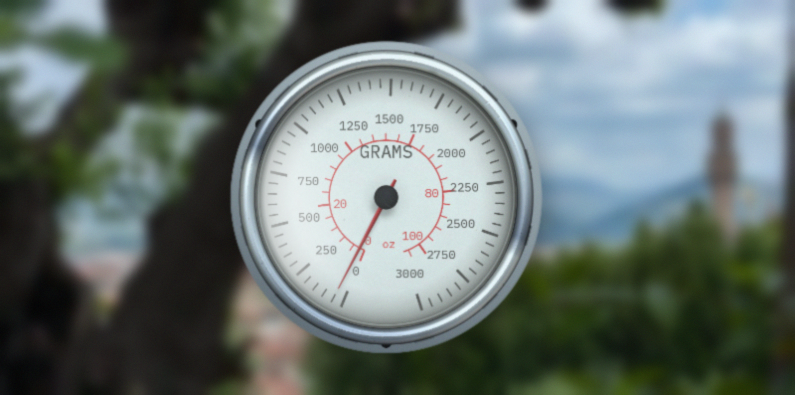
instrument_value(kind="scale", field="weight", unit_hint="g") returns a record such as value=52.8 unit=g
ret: value=50 unit=g
